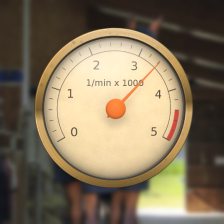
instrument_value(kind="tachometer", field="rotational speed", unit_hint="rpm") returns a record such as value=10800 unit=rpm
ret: value=3400 unit=rpm
